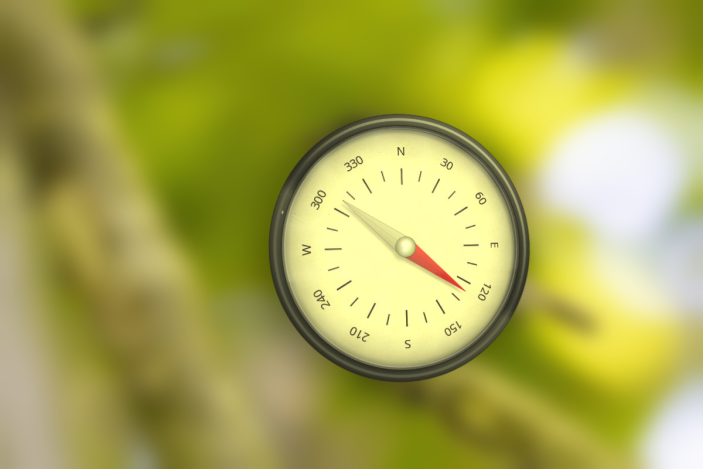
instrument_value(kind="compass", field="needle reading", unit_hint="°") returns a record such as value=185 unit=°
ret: value=127.5 unit=°
